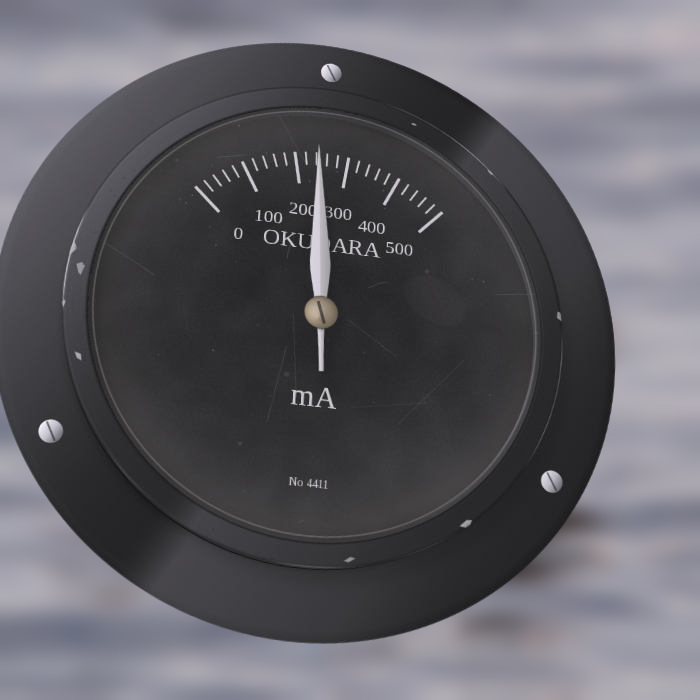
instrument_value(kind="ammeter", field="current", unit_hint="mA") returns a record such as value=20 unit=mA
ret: value=240 unit=mA
